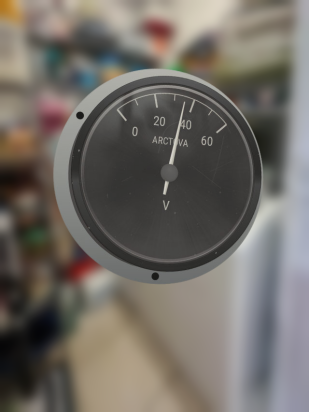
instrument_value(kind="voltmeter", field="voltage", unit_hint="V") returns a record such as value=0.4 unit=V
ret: value=35 unit=V
